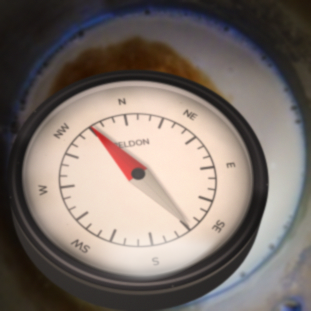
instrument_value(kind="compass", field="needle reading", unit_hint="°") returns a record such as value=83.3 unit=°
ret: value=330 unit=°
